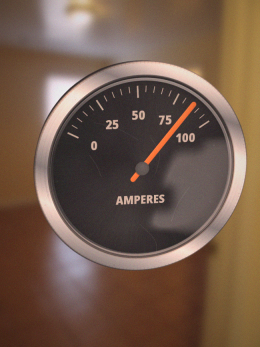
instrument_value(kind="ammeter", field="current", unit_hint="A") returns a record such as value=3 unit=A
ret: value=85 unit=A
